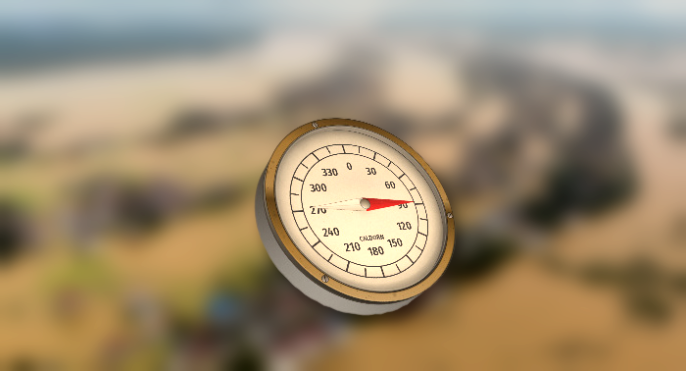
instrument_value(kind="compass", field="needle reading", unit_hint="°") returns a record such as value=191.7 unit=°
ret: value=90 unit=°
